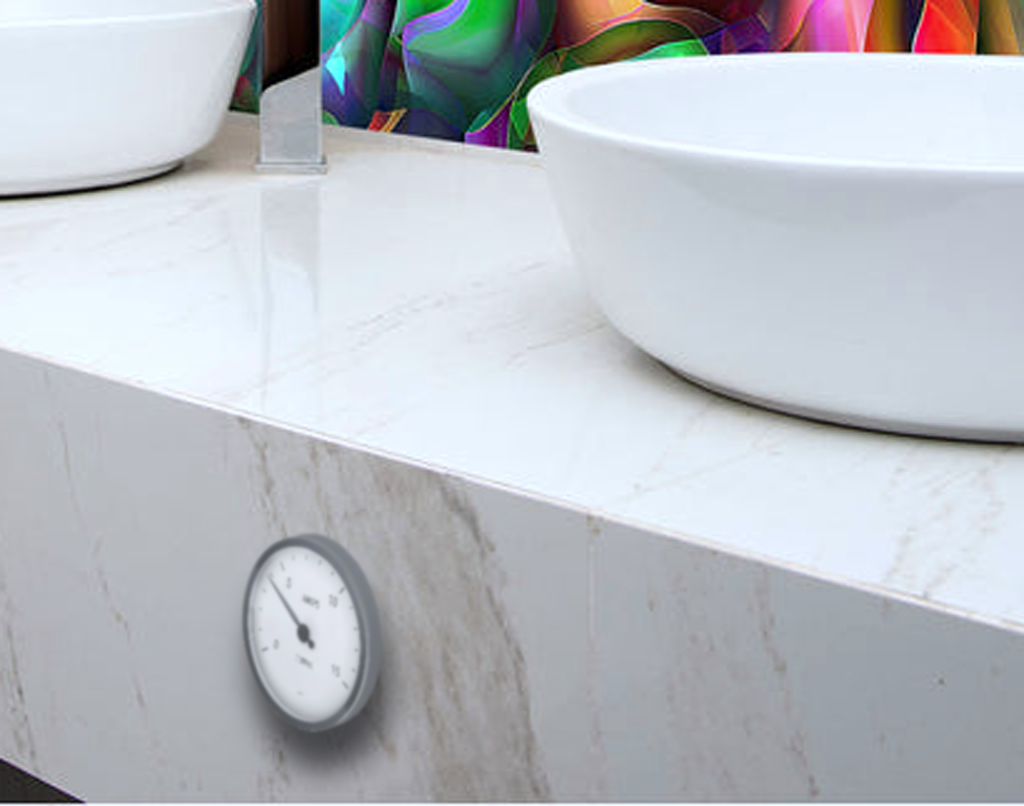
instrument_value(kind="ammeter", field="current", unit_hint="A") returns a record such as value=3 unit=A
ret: value=4 unit=A
